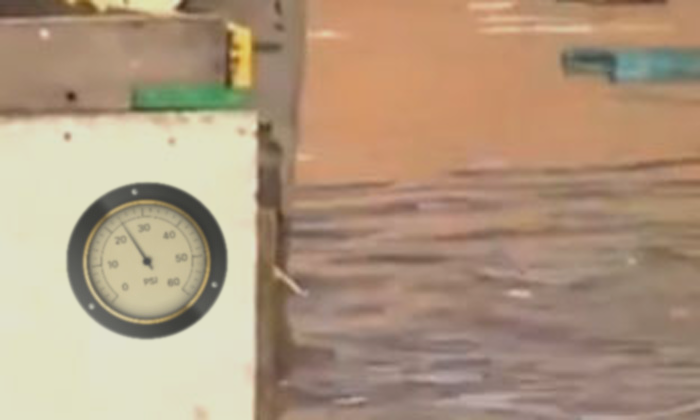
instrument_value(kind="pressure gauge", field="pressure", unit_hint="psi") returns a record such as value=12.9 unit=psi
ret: value=24 unit=psi
